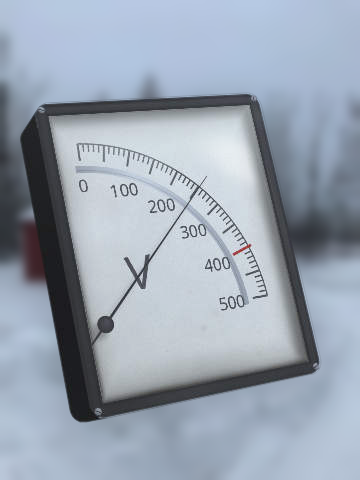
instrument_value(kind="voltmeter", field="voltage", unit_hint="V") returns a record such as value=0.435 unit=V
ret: value=250 unit=V
